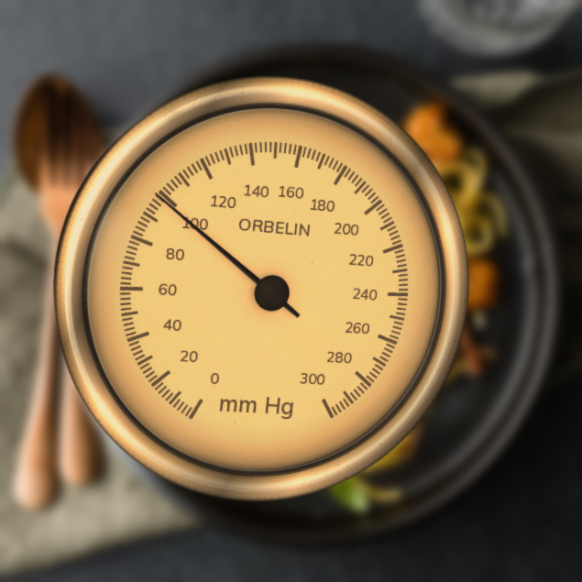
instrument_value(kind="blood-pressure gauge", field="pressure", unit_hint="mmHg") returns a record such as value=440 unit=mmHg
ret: value=98 unit=mmHg
